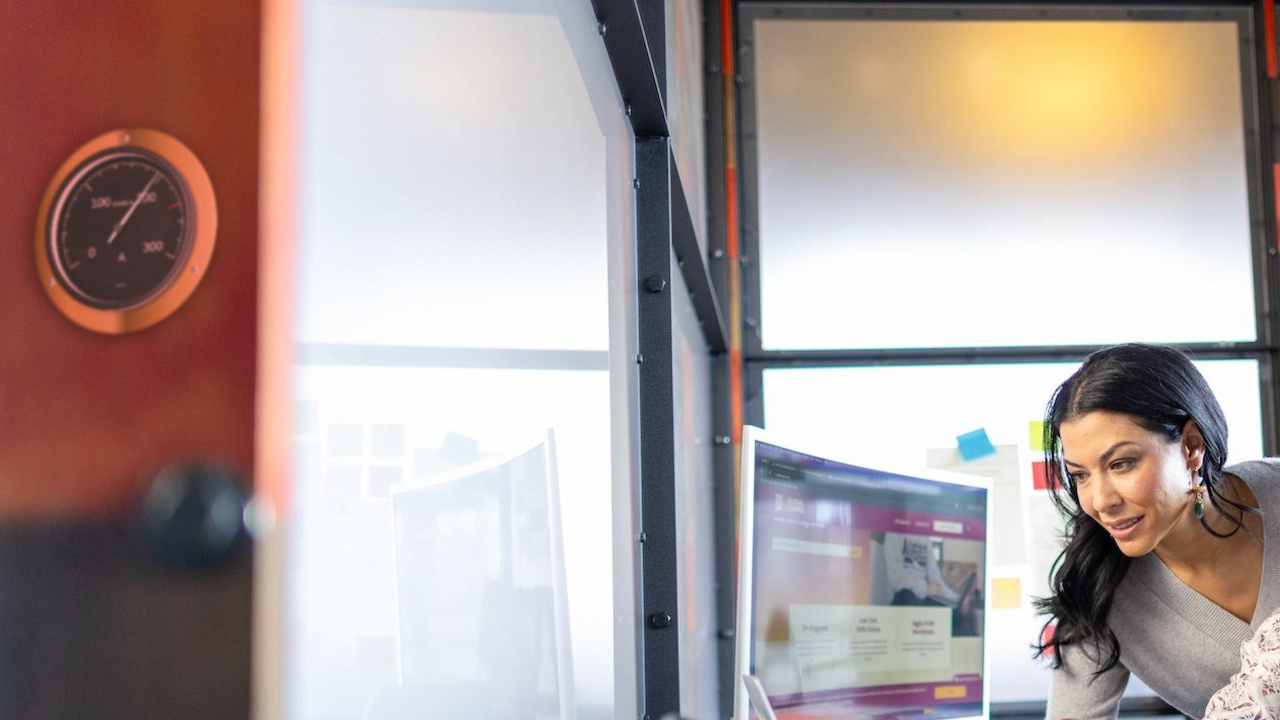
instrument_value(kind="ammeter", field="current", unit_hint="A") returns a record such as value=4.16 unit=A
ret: value=200 unit=A
